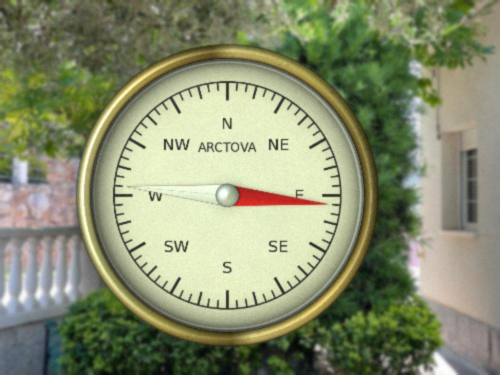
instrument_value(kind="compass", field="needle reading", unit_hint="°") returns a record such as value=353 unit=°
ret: value=95 unit=°
